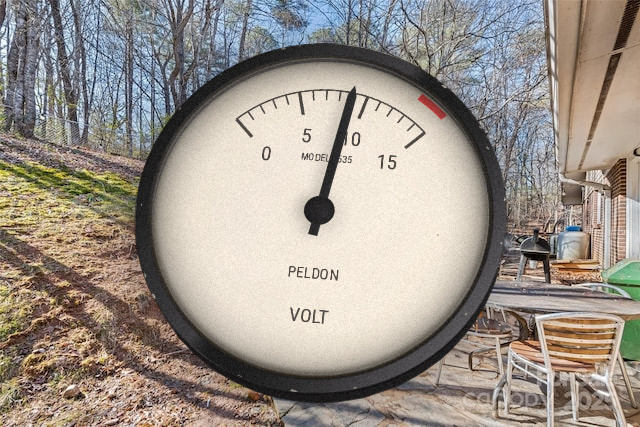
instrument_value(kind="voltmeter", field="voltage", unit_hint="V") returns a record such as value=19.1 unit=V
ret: value=9 unit=V
